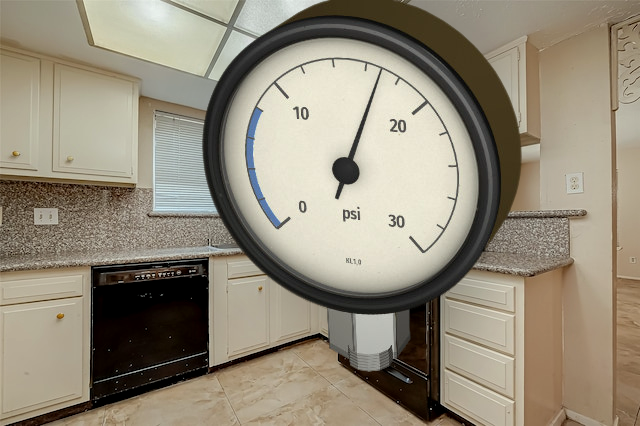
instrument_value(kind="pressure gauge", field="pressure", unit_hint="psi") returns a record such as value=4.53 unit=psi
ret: value=17 unit=psi
